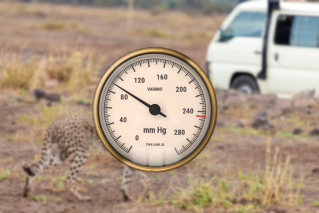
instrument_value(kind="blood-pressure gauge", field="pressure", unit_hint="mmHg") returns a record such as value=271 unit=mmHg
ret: value=90 unit=mmHg
